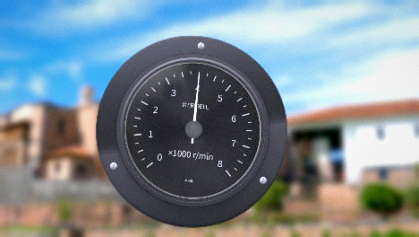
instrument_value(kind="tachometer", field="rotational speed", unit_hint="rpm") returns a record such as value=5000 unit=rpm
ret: value=4000 unit=rpm
